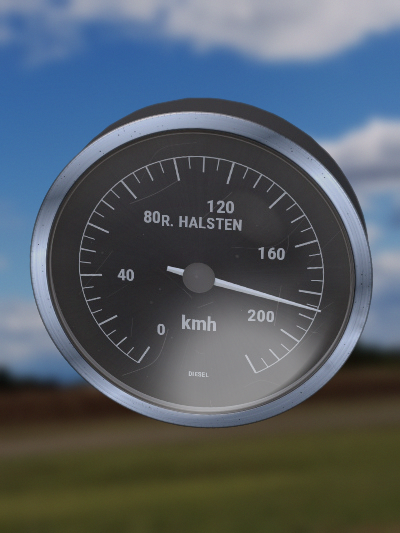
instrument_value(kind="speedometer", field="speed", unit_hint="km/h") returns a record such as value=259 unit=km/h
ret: value=185 unit=km/h
